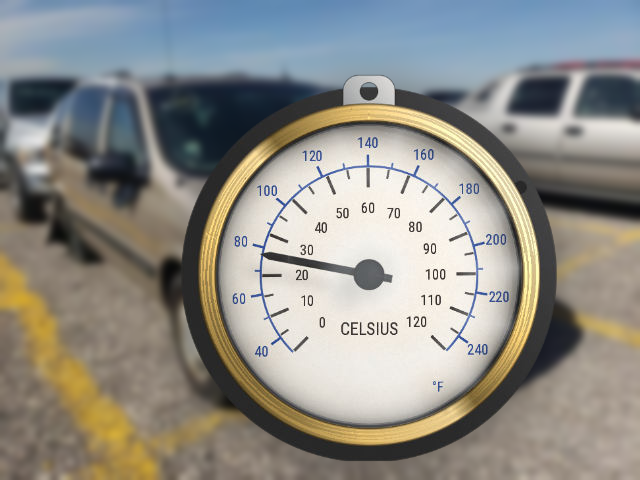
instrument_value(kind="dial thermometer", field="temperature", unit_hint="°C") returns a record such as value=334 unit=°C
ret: value=25 unit=°C
